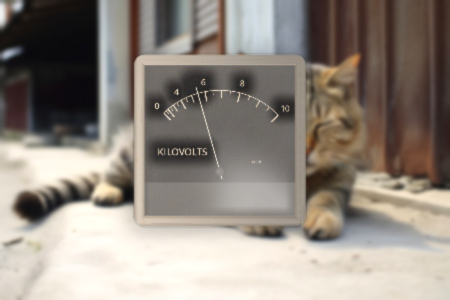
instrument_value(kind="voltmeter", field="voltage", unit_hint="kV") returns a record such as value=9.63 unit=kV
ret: value=5.5 unit=kV
